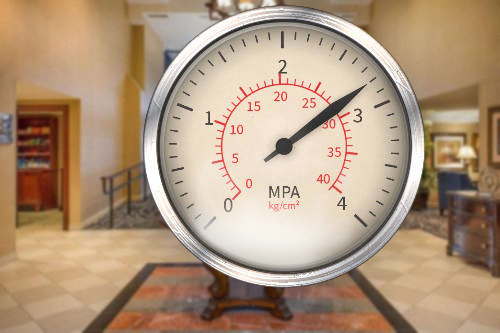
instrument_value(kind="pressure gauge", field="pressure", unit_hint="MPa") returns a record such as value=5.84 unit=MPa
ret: value=2.8 unit=MPa
